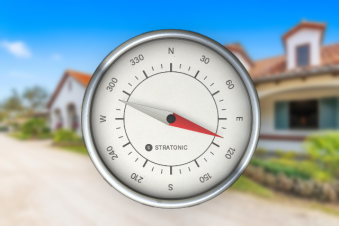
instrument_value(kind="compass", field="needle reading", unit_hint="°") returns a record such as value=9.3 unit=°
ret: value=110 unit=°
